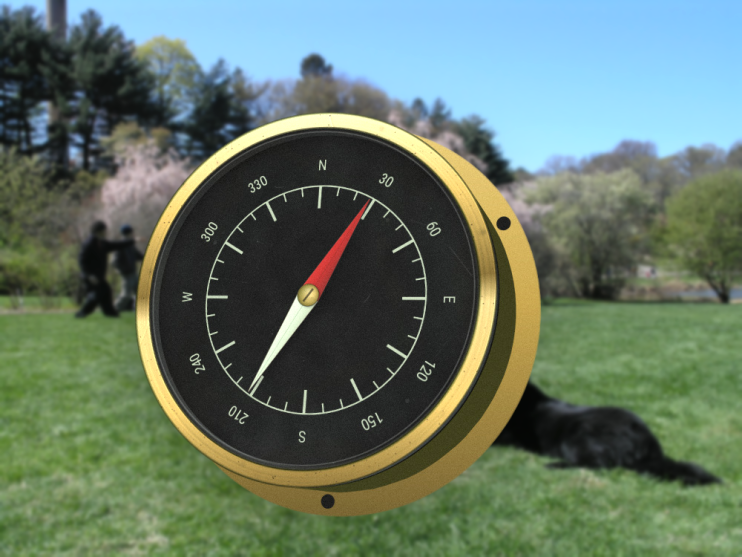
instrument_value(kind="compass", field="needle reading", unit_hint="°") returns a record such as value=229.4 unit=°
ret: value=30 unit=°
